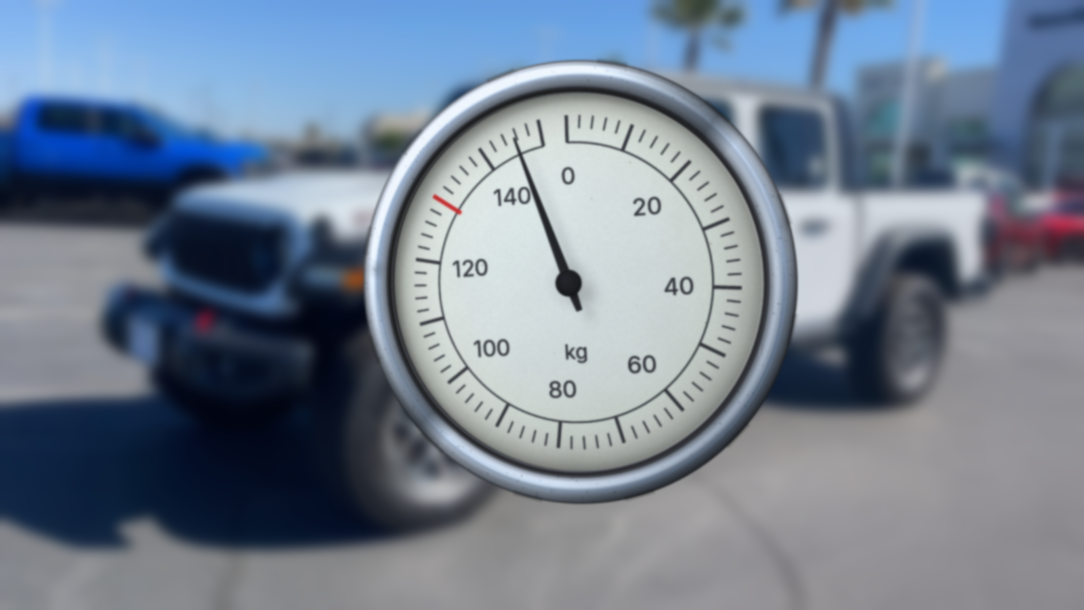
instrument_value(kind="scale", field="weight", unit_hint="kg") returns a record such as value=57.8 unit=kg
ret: value=146 unit=kg
